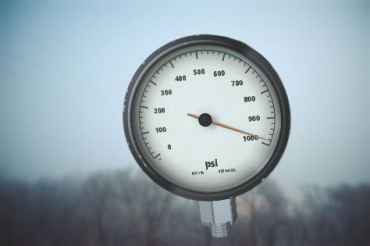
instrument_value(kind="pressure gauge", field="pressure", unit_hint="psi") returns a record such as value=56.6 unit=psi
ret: value=980 unit=psi
